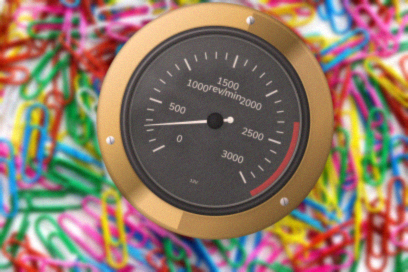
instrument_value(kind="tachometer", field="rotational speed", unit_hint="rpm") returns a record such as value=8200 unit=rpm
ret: value=250 unit=rpm
